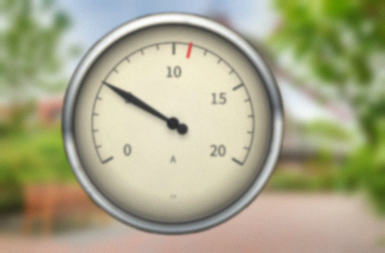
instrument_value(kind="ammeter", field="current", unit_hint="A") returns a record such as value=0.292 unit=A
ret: value=5 unit=A
